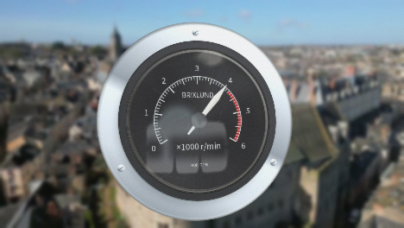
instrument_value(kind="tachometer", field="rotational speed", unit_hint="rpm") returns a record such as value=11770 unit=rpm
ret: value=4000 unit=rpm
